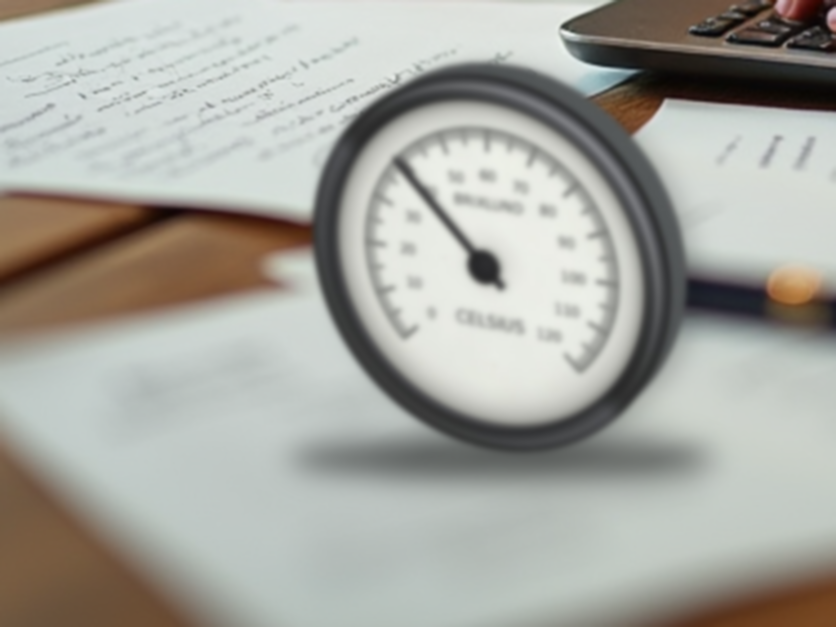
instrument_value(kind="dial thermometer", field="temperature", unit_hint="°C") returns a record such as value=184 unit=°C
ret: value=40 unit=°C
